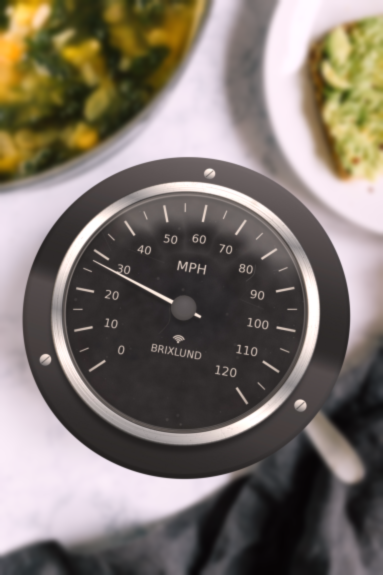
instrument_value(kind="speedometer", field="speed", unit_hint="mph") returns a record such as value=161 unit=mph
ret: value=27.5 unit=mph
